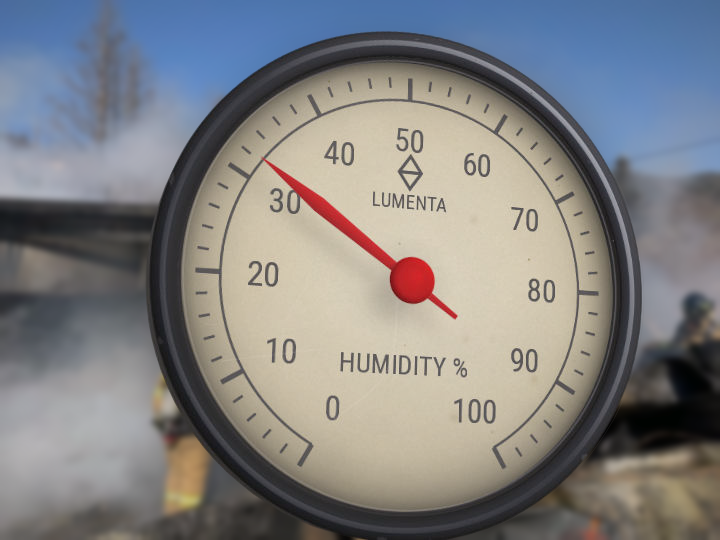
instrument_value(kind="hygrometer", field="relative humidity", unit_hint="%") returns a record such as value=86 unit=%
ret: value=32 unit=%
